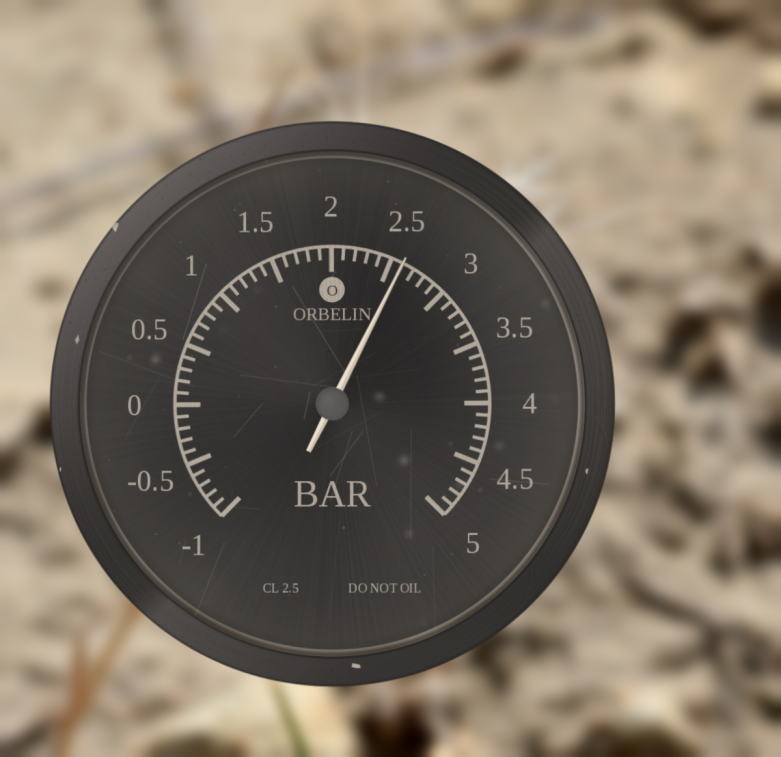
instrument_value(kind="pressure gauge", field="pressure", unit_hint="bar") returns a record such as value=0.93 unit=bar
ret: value=2.6 unit=bar
